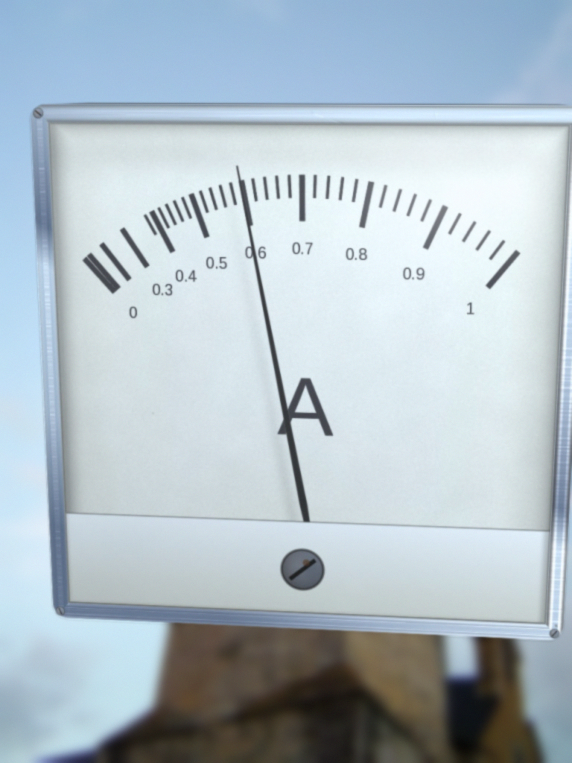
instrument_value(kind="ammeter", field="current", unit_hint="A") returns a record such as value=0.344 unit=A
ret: value=0.6 unit=A
